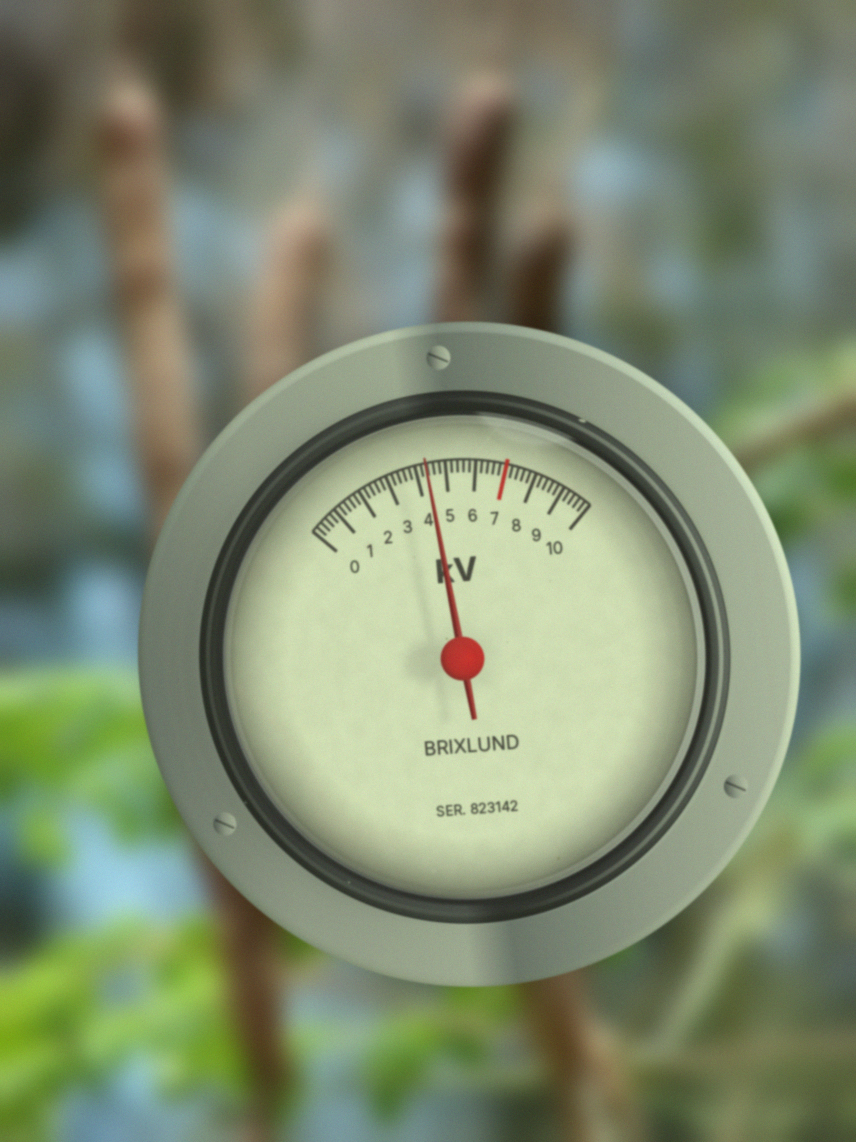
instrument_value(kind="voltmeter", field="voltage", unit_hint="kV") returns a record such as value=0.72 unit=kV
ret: value=4.4 unit=kV
